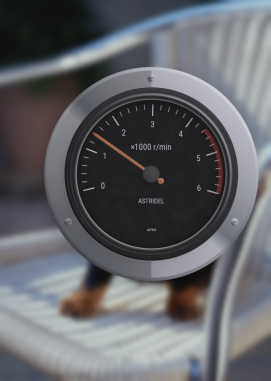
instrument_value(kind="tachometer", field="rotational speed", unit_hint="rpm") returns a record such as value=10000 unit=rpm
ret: value=1400 unit=rpm
